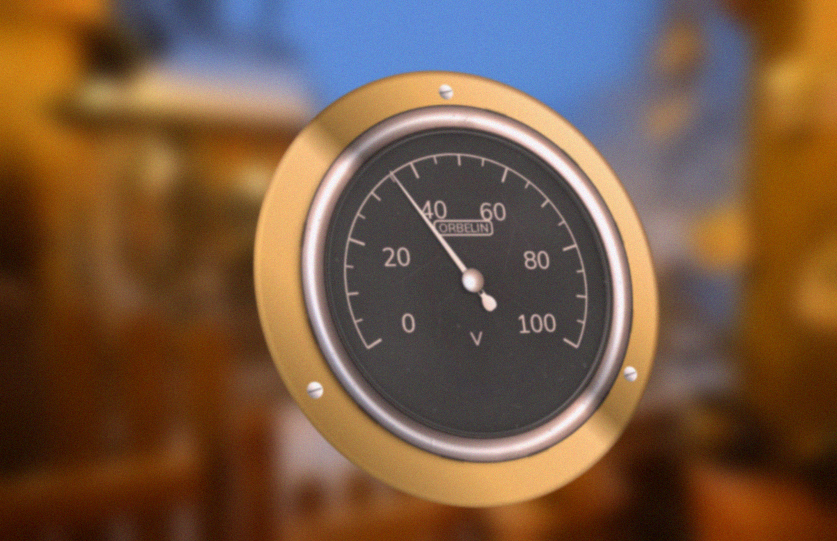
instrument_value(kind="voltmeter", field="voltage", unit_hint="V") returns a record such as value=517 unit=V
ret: value=35 unit=V
